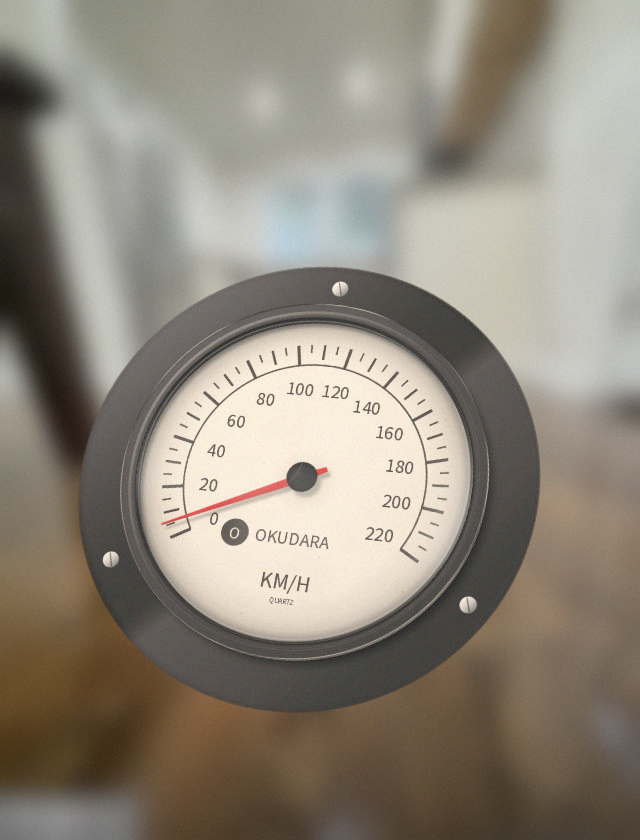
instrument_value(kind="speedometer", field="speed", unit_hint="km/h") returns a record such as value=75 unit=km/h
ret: value=5 unit=km/h
